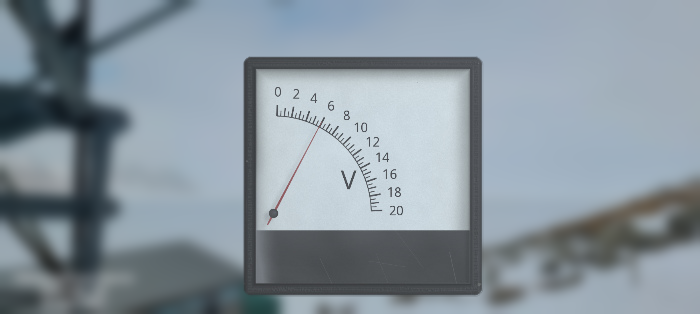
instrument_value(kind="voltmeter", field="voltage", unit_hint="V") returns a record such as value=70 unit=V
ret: value=6 unit=V
